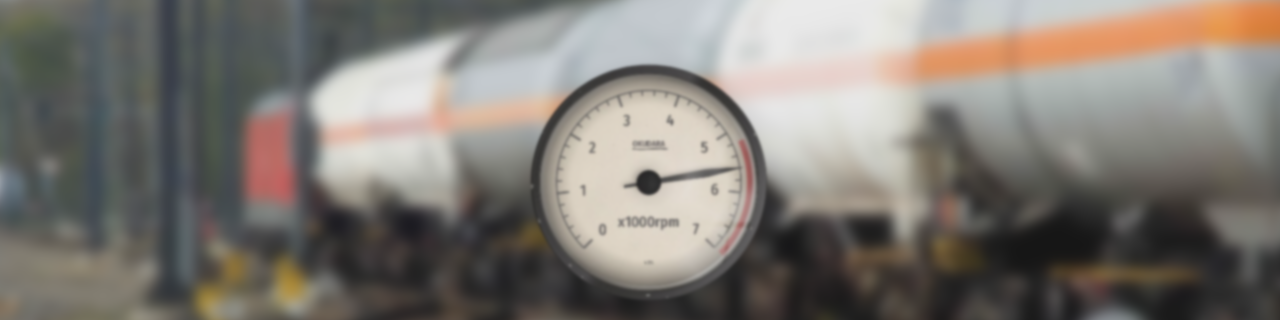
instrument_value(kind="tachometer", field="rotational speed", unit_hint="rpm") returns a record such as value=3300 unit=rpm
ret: value=5600 unit=rpm
